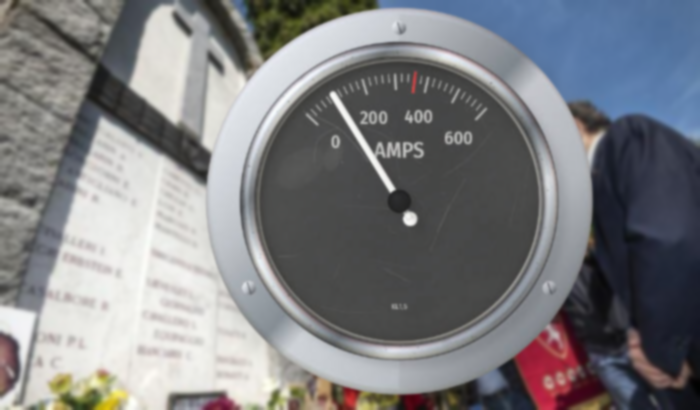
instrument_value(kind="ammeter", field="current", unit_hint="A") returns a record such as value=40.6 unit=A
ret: value=100 unit=A
